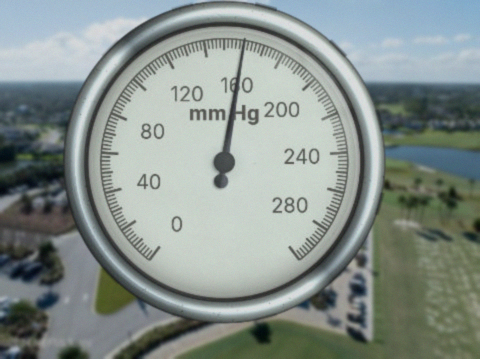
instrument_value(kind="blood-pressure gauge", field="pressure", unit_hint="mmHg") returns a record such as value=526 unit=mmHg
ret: value=160 unit=mmHg
